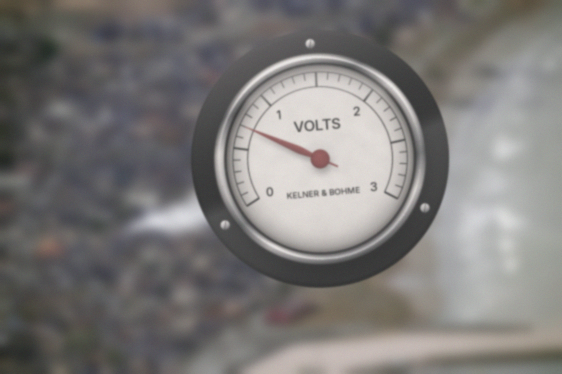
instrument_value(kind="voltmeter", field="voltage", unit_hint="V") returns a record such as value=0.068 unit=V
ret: value=0.7 unit=V
